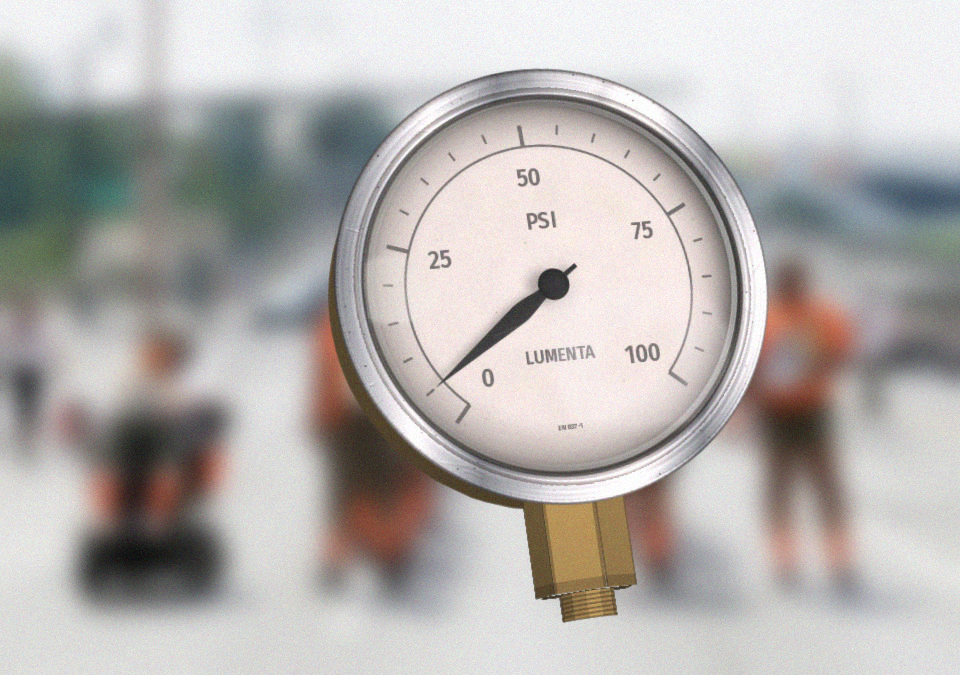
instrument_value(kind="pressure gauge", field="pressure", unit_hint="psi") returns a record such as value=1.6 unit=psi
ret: value=5 unit=psi
